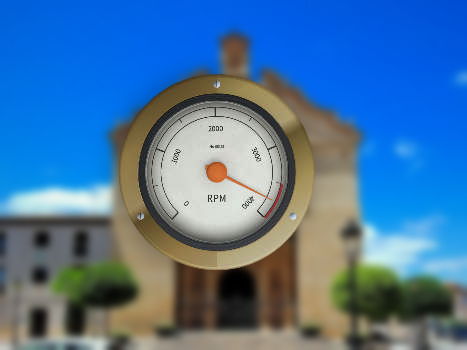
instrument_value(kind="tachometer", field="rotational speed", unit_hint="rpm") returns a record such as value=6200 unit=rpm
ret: value=3750 unit=rpm
